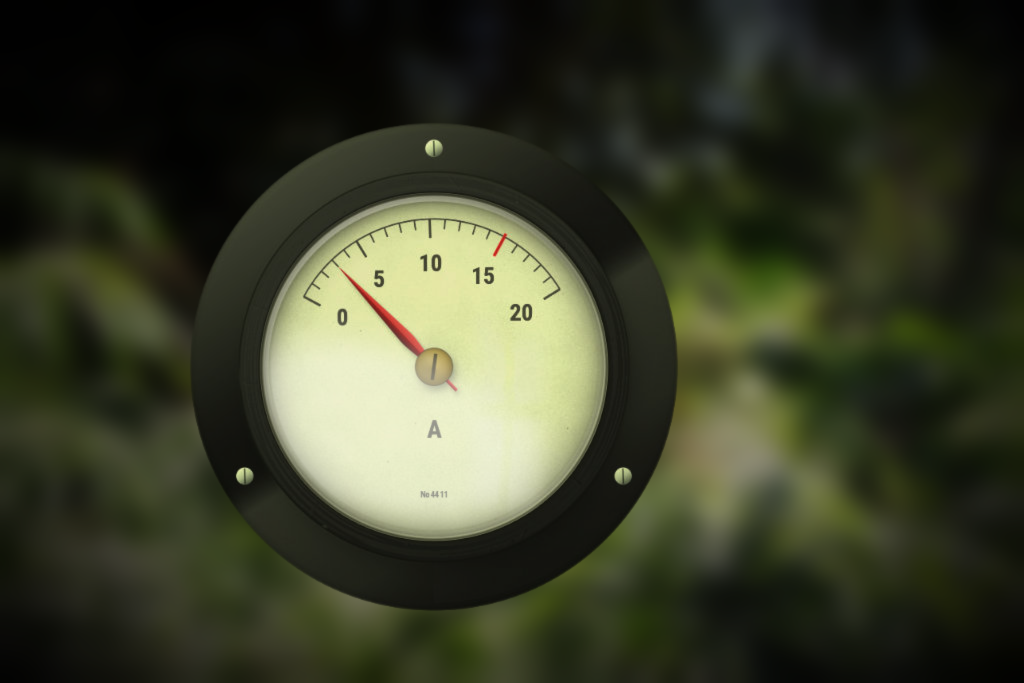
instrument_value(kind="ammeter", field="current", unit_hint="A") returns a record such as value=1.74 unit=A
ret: value=3 unit=A
